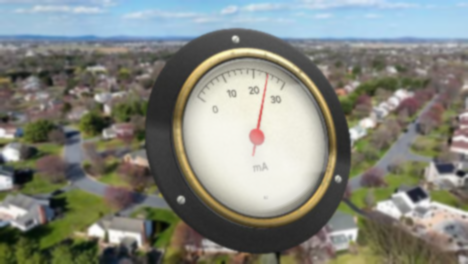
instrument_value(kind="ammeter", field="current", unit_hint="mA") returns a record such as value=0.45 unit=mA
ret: value=24 unit=mA
